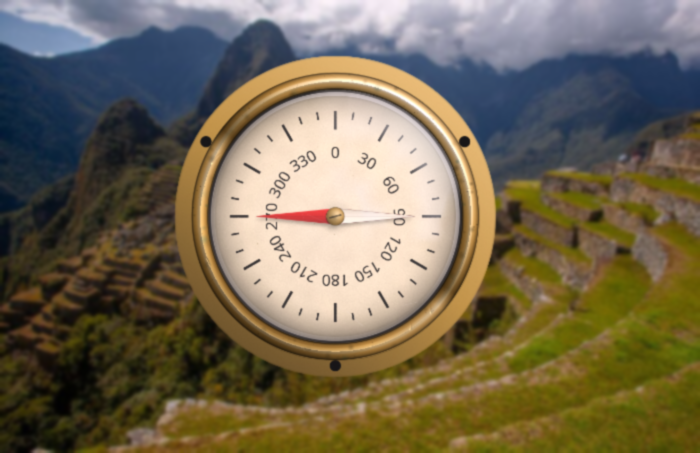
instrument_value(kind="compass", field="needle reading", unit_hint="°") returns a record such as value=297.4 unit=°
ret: value=270 unit=°
